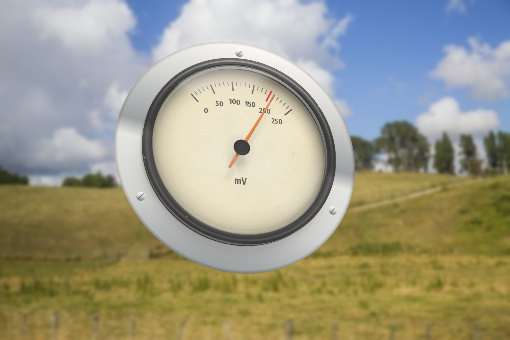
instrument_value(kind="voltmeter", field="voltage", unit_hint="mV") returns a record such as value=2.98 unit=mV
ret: value=200 unit=mV
